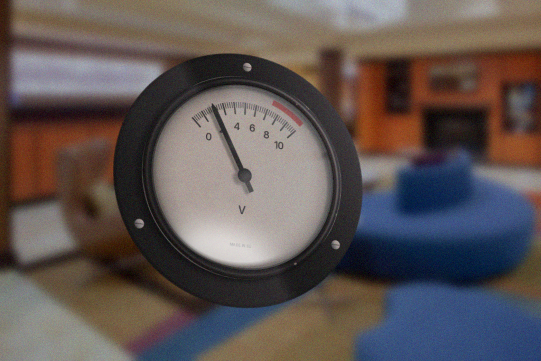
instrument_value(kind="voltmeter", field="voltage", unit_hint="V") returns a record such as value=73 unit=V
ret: value=2 unit=V
